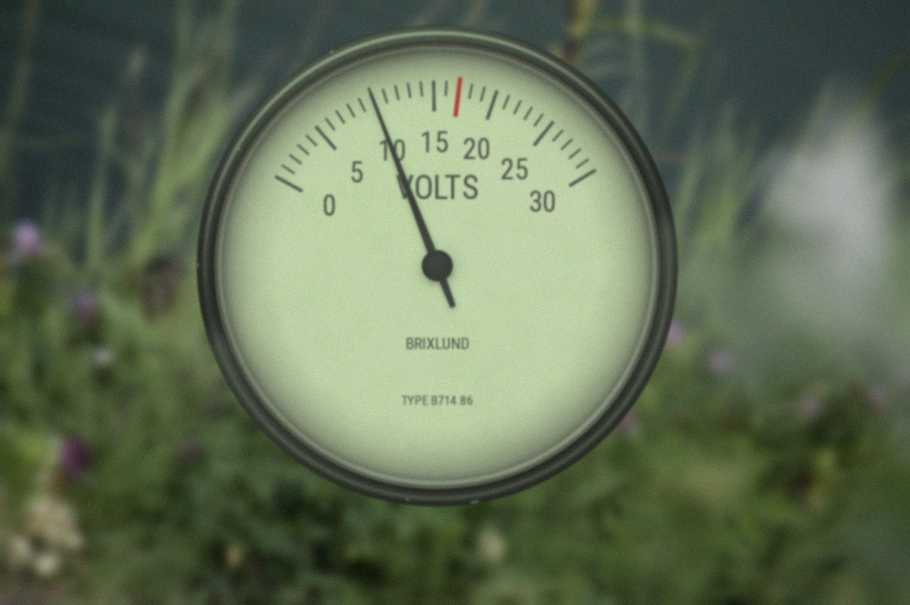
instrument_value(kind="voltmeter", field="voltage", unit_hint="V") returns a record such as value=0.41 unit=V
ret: value=10 unit=V
